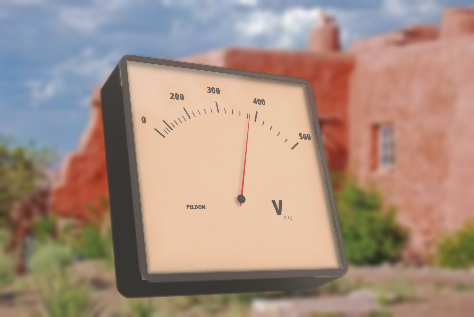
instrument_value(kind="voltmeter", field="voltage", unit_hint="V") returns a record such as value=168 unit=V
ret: value=380 unit=V
